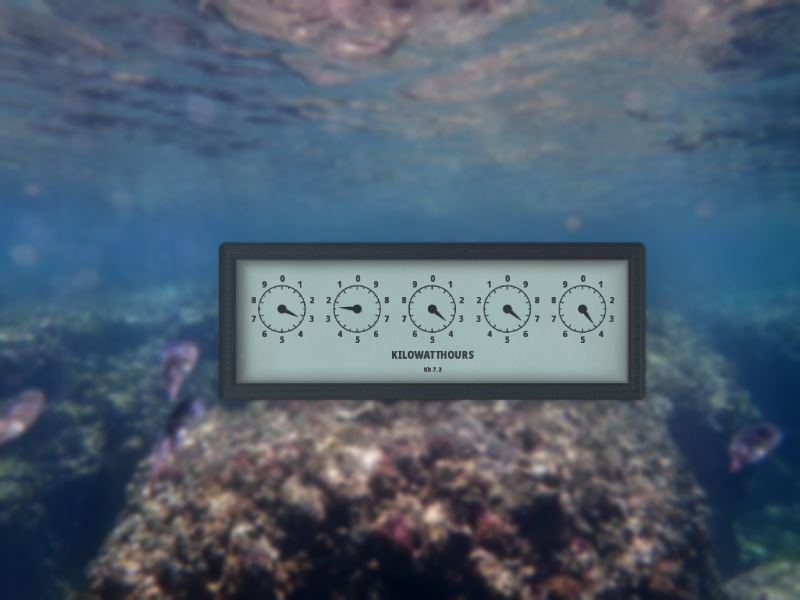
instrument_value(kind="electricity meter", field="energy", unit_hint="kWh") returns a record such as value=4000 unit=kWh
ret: value=32364 unit=kWh
